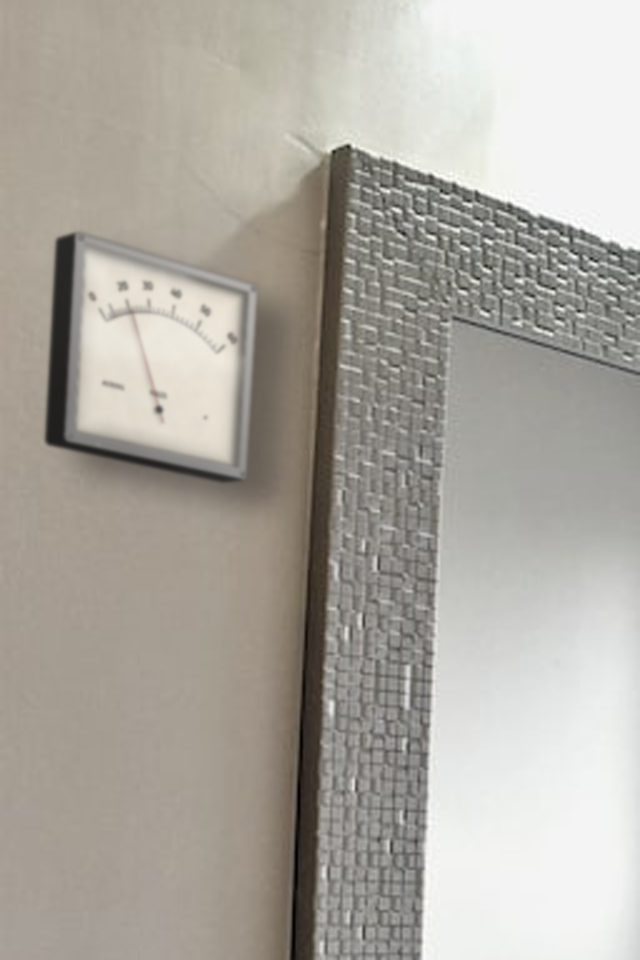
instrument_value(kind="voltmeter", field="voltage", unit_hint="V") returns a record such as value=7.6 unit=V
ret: value=20 unit=V
